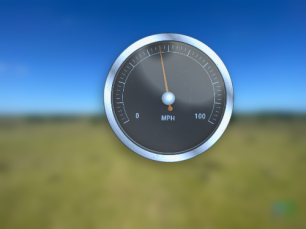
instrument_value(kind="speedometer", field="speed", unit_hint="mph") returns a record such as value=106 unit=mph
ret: value=46 unit=mph
